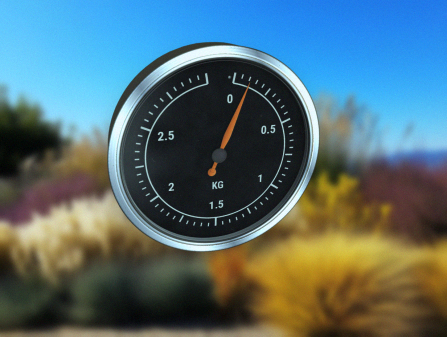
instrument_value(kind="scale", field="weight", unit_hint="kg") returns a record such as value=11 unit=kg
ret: value=0.1 unit=kg
